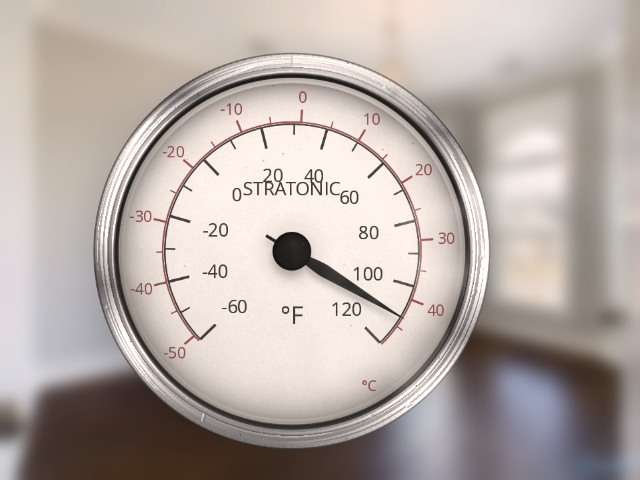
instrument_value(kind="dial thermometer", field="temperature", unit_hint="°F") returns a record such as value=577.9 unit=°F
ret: value=110 unit=°F
